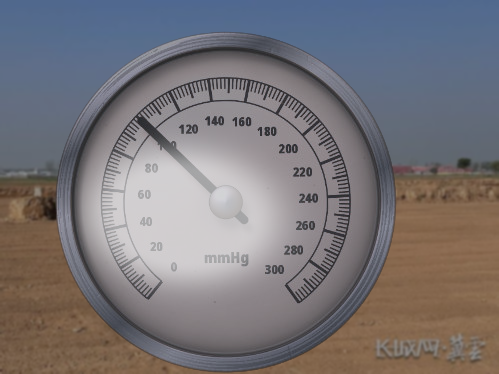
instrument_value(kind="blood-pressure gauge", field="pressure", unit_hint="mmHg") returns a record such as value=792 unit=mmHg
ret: value=100 unit=mmHg
